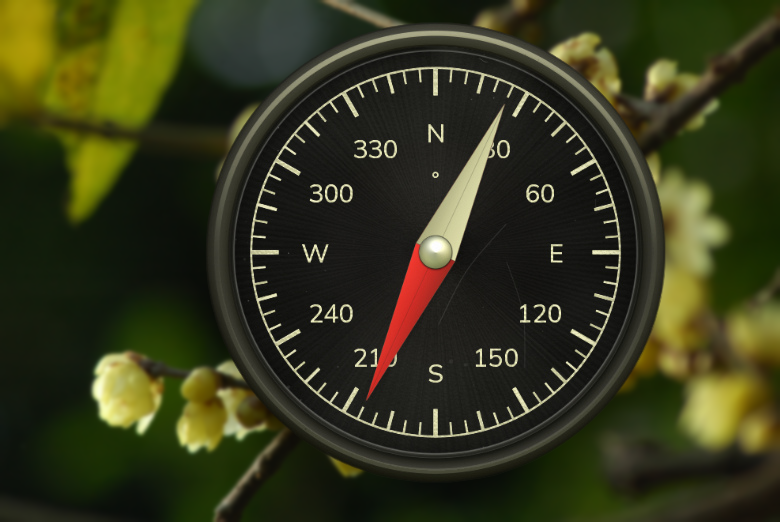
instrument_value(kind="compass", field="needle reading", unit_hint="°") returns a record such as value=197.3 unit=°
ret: value=205 unit=°
